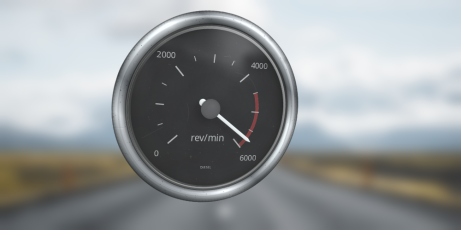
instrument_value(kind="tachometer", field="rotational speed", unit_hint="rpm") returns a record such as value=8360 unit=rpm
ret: value=5750 unit=rpm
